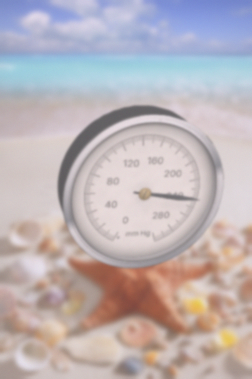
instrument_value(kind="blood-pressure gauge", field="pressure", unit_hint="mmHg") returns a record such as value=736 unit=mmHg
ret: value=240 unit=mmHg
